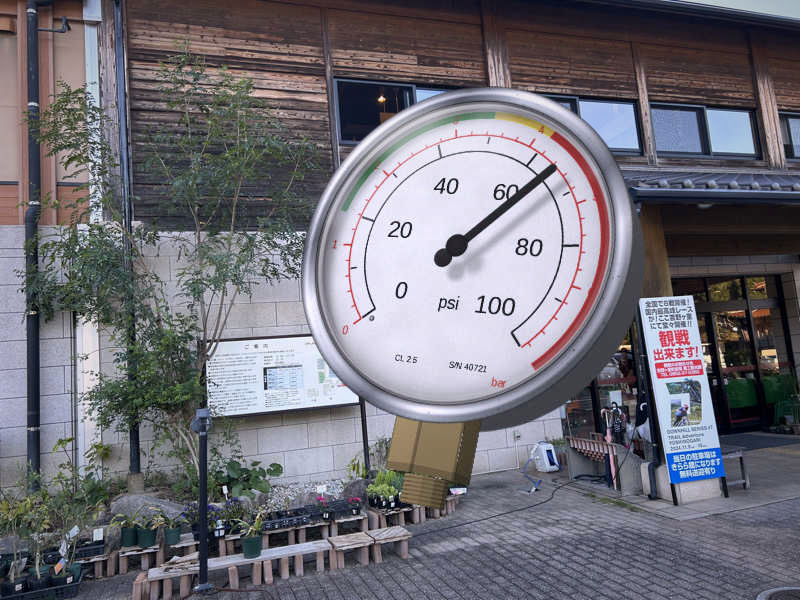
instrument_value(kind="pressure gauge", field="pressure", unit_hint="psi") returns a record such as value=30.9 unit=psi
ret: value=65 unit=psi
